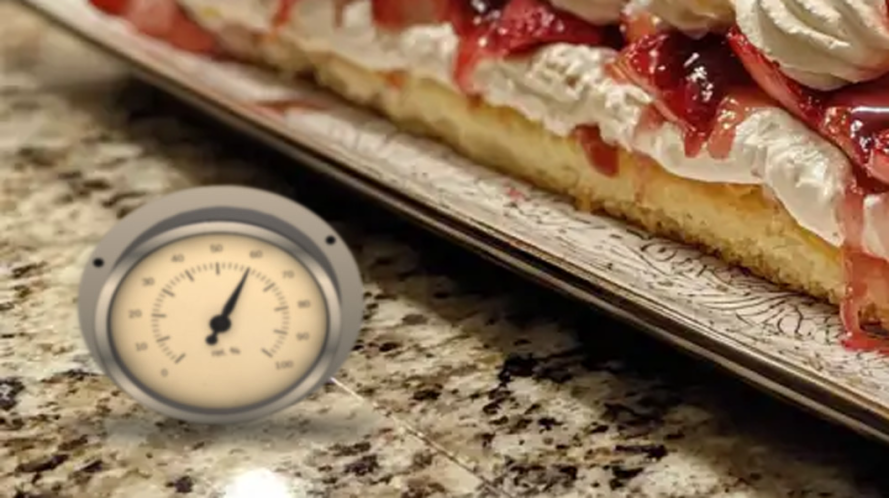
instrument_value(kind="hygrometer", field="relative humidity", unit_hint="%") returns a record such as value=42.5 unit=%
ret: value=60 unit=%
